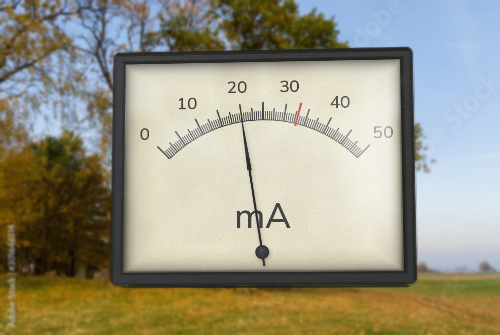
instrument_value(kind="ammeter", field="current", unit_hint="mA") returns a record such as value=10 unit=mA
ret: value=20 unit=mA
